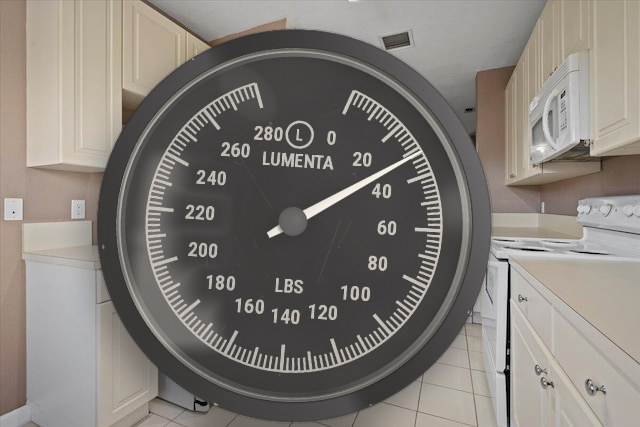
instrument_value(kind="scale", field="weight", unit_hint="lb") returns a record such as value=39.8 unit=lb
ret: value=32 unit=lb
